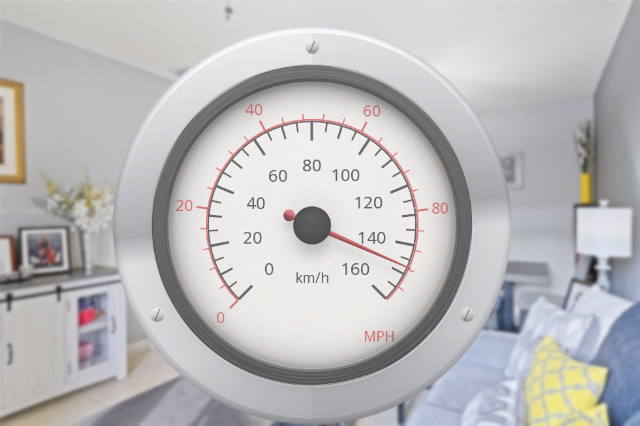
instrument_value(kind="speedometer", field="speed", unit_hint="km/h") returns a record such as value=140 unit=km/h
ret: value=147.5 unit=km/h
